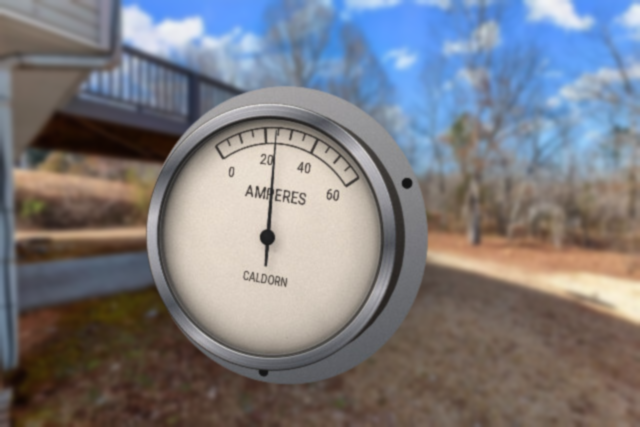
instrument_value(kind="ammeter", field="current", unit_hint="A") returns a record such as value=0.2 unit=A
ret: value=25 unit=A
